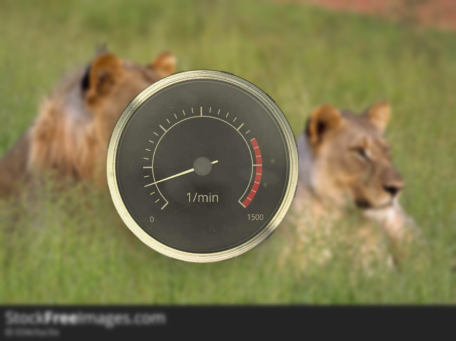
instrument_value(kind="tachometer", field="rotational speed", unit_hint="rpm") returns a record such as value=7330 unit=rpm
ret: value=150 unit=rpm
